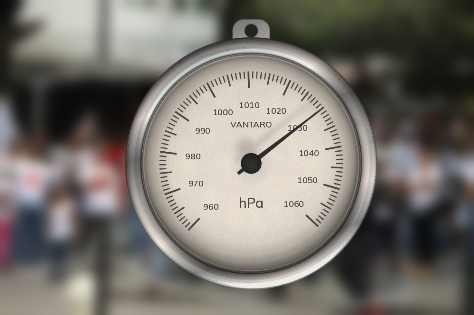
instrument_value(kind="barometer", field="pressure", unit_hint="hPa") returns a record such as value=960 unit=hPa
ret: value=1030 unit=hPa
